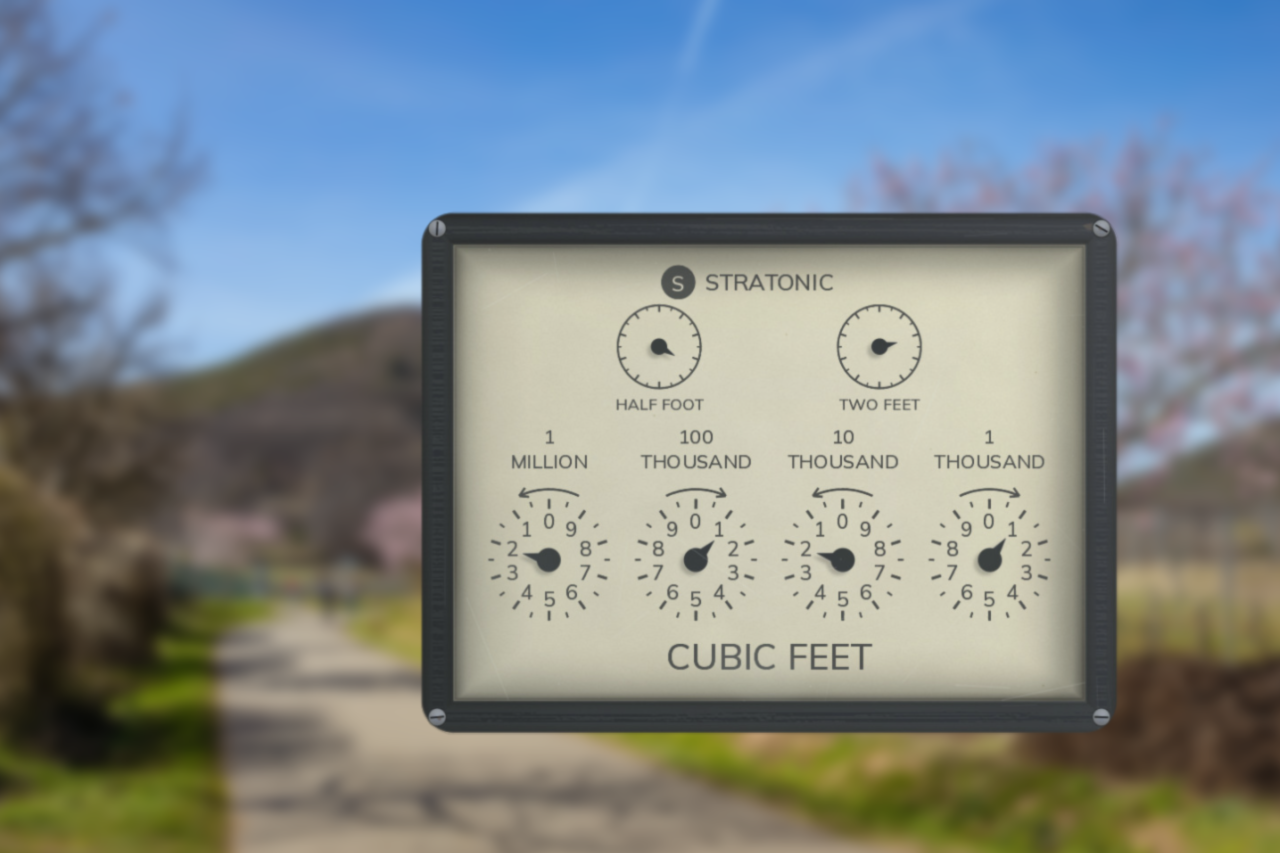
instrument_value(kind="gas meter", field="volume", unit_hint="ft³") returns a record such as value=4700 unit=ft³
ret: value=212100 unit=ft³
